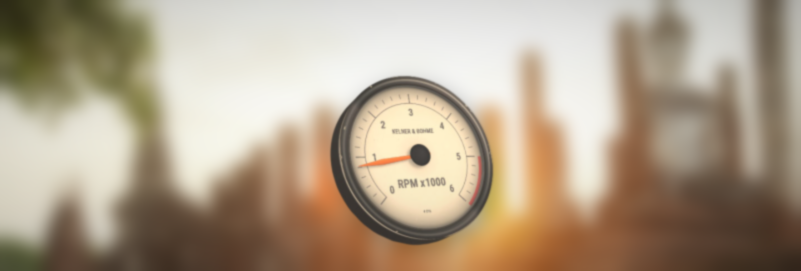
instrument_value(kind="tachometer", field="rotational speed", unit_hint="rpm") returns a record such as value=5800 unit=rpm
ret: value=800 unit=rpm
